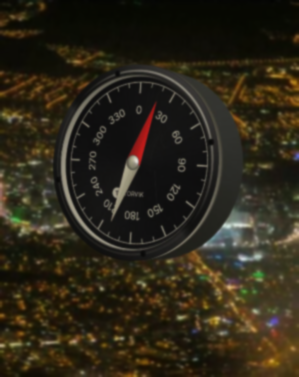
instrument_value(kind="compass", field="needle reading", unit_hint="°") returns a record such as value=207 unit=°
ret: value=20 unit=°
